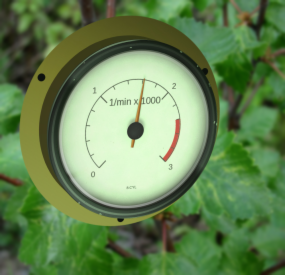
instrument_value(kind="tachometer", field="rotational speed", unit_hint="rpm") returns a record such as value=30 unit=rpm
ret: value=1600 unit=rpm
